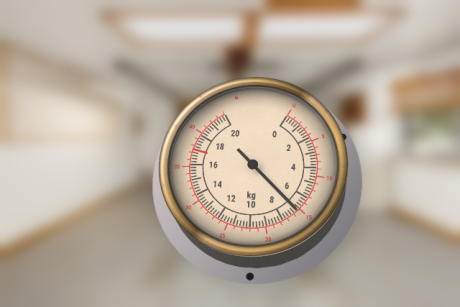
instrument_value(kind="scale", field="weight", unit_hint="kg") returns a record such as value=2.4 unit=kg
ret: value=7 unit=kg
